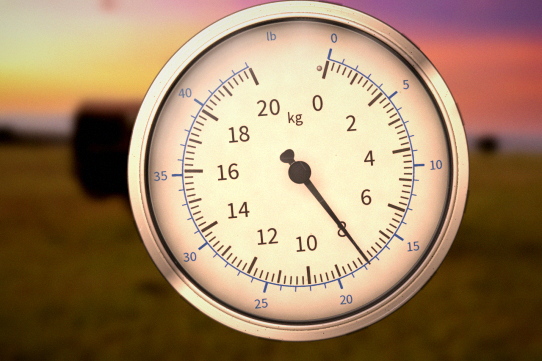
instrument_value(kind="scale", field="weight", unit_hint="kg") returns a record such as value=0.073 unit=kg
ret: value=8 unit=kg
